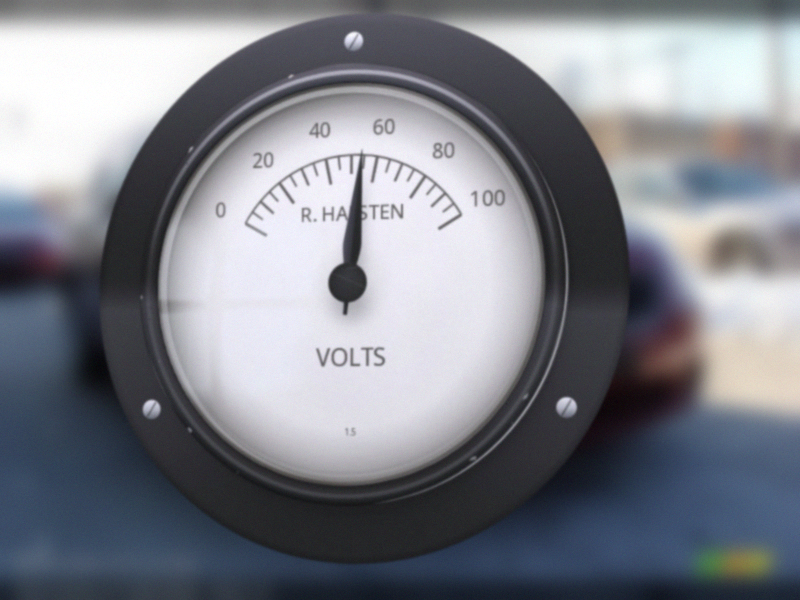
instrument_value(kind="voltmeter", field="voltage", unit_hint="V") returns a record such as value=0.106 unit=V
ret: value=55 unit=V
